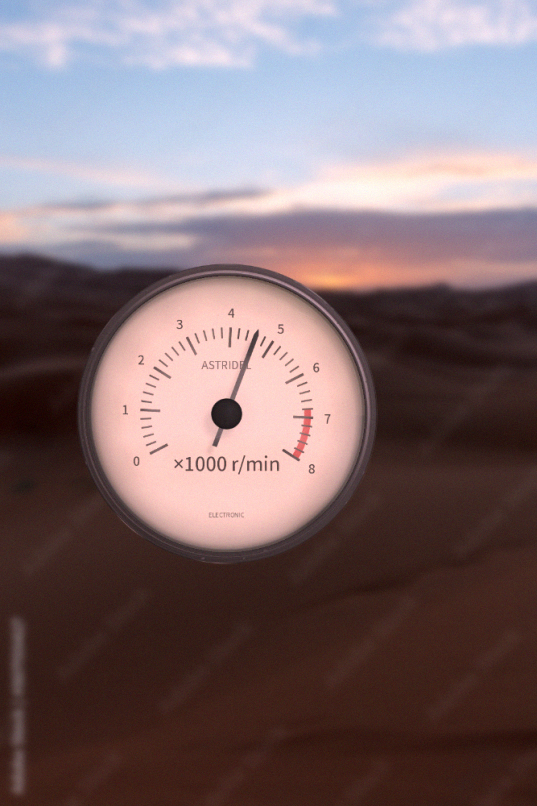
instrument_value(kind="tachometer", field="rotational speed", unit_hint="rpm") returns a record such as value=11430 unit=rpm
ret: value=4600 unit=rpm
